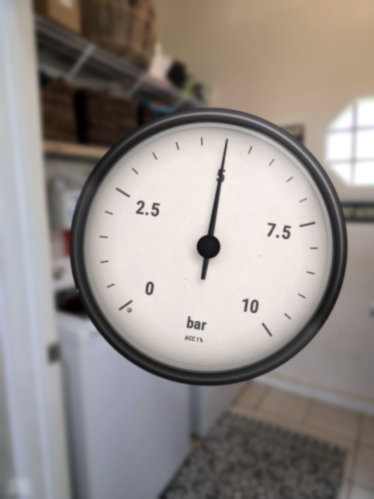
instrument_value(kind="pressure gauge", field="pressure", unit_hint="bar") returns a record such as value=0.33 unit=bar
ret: value=5 unit=bar
